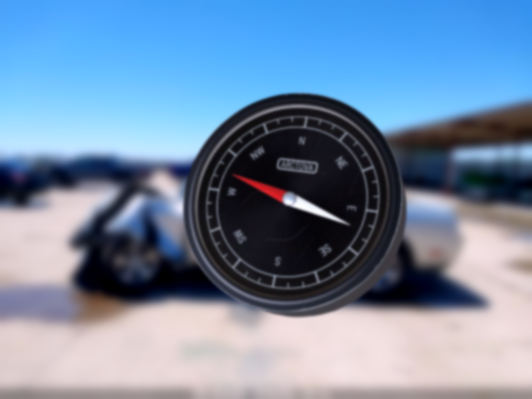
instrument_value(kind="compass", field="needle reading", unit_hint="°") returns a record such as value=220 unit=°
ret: value=285 unit=°
